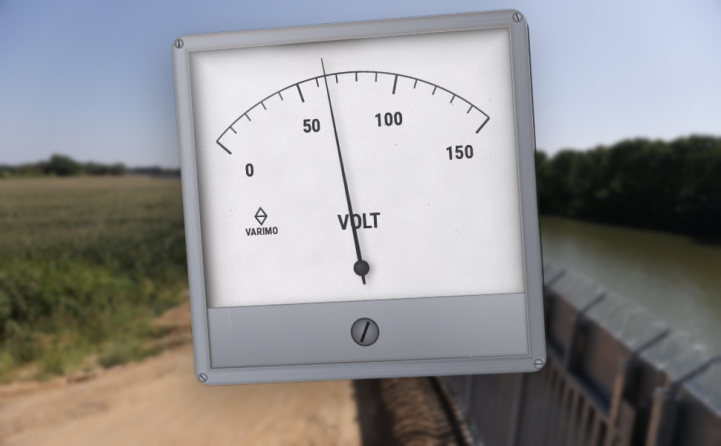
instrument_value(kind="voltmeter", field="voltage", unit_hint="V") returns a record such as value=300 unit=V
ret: value=65 unit=V
